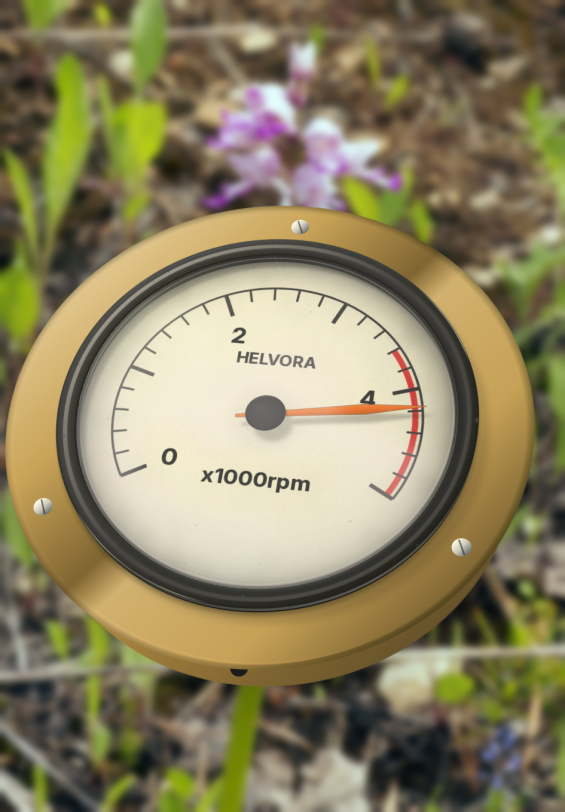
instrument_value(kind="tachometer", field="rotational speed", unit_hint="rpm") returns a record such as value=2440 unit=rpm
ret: value=4200 unit=rpm
